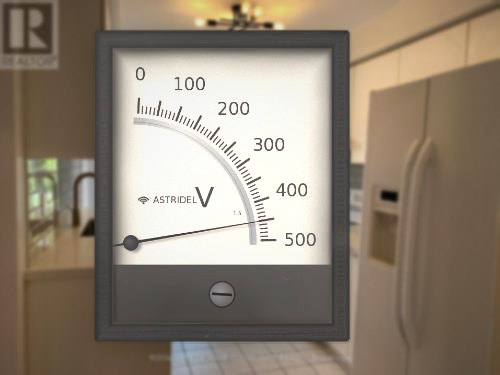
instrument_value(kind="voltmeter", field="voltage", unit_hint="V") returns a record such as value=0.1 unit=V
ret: value=450 unit=V
